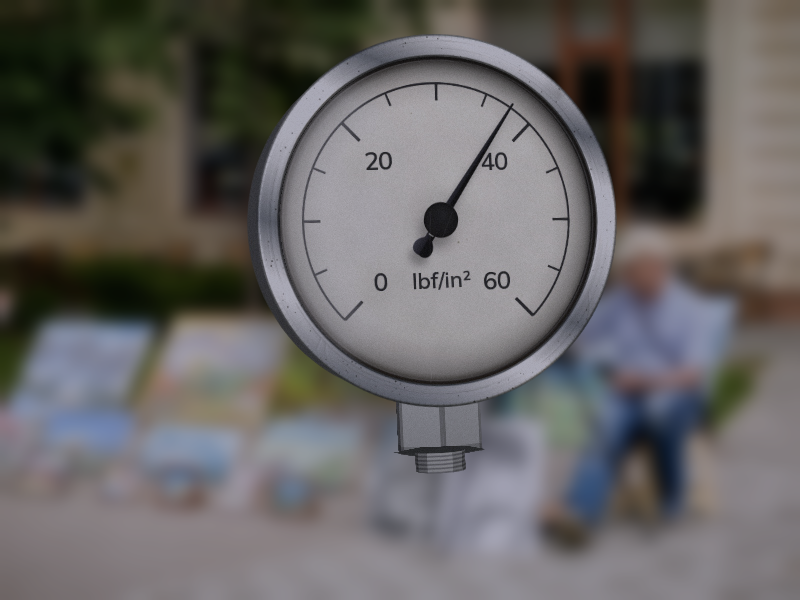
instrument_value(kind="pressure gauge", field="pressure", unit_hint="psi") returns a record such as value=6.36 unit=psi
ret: value=37.5 unit=psi
